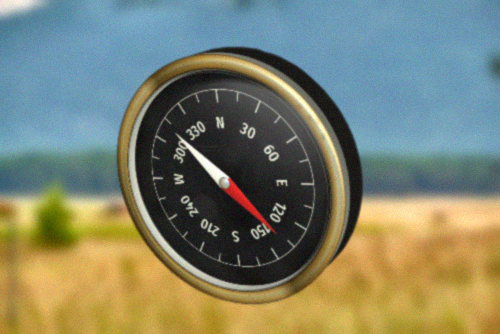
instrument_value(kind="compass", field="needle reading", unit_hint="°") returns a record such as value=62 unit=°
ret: value=135 unit=°
